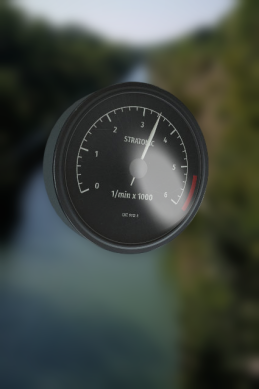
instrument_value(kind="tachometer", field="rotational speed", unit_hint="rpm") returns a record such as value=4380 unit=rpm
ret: value=3400 unit=rpm
